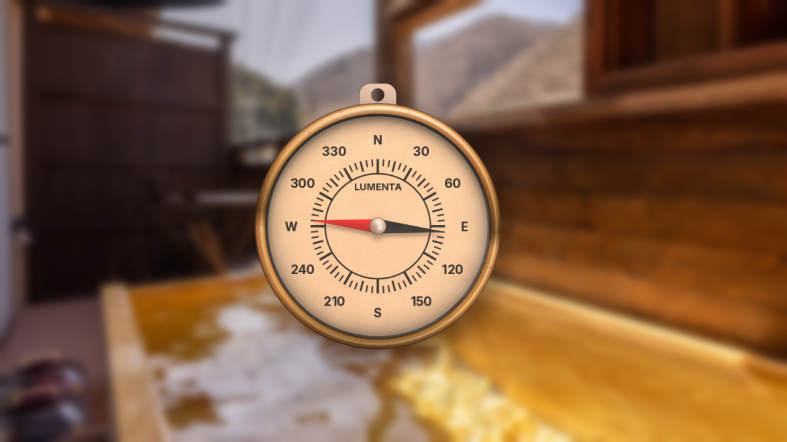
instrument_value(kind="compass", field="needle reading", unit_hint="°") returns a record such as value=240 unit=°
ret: value=275 unit=°
